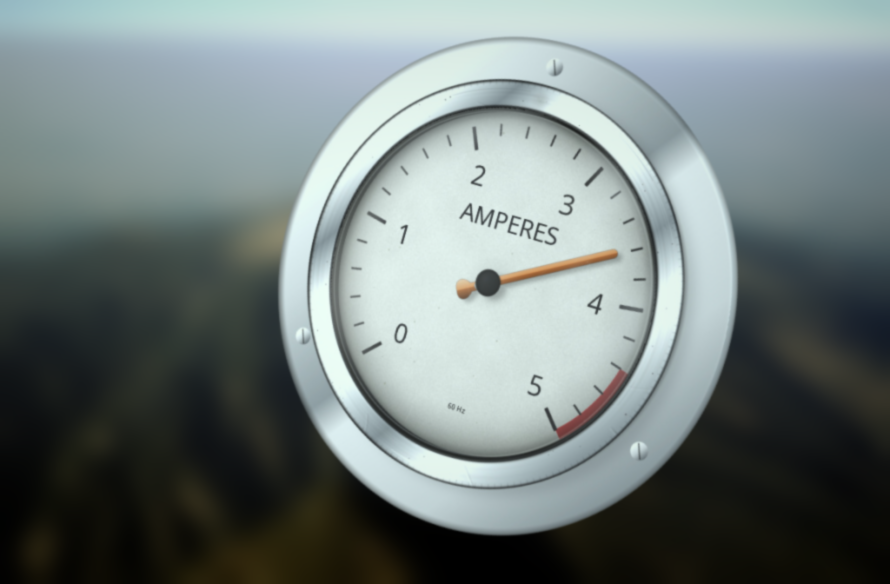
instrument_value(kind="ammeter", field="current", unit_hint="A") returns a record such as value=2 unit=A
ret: value=3.6 unit=A
